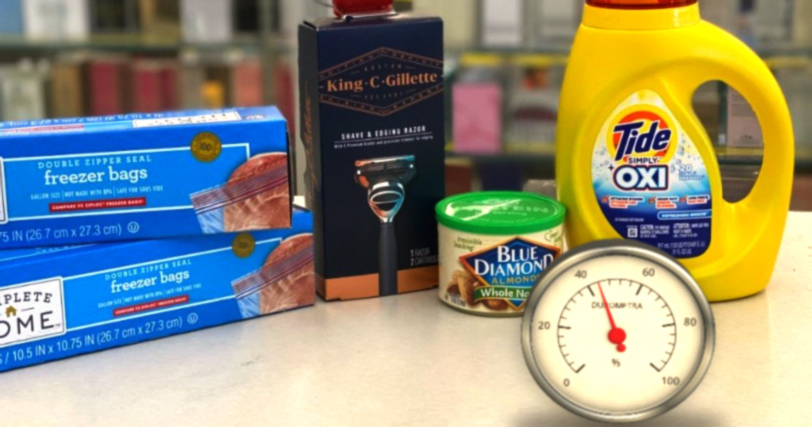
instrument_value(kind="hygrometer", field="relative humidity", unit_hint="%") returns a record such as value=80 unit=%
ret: value=44 unit=%
